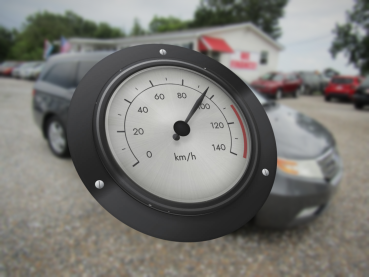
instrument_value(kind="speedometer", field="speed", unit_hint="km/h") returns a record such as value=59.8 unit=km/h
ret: value=95 unit=km/h
